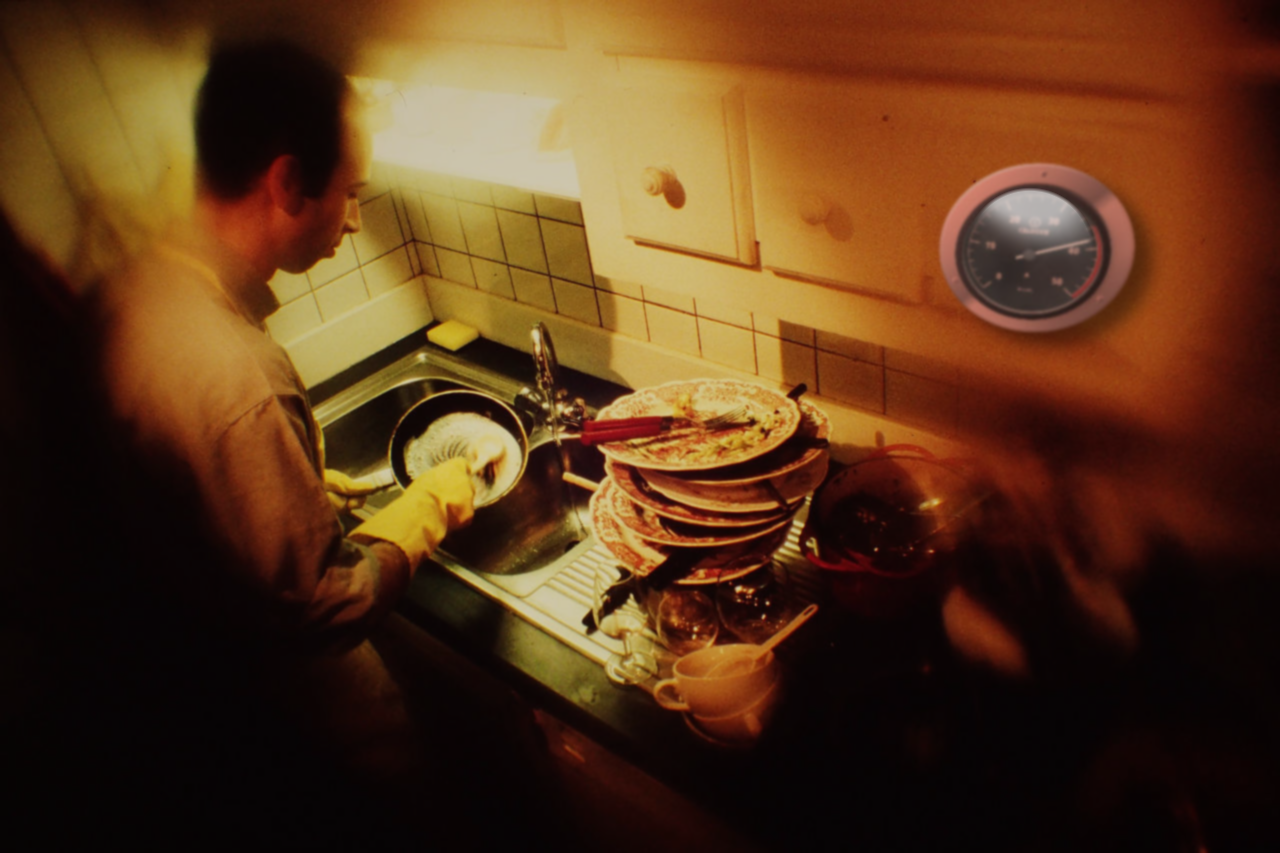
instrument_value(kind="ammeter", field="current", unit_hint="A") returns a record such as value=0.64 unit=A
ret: value=38 unit=A
